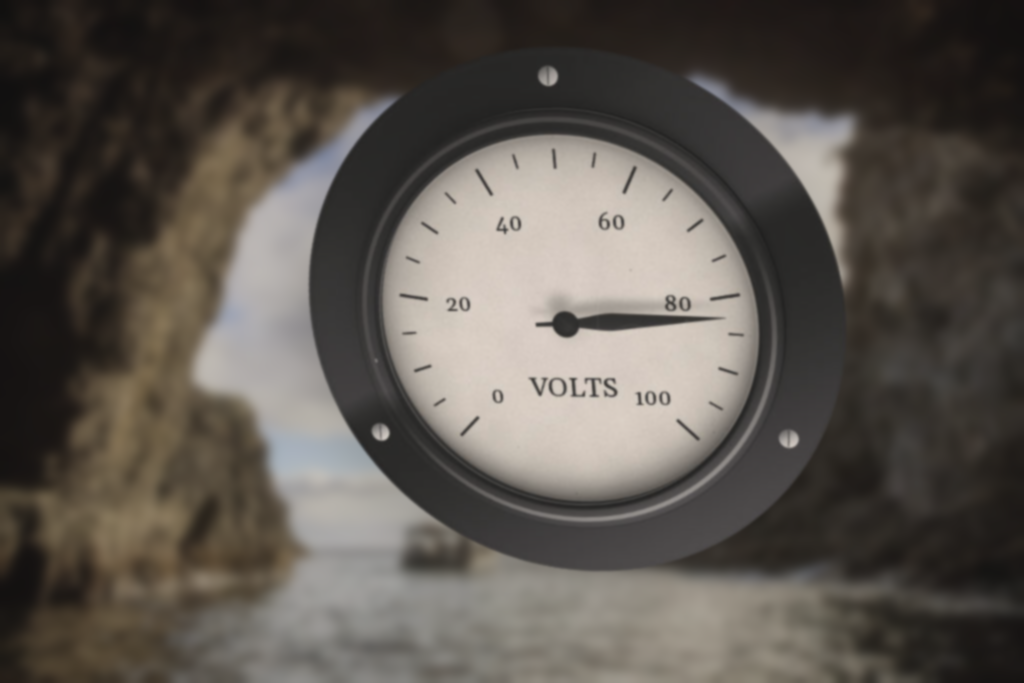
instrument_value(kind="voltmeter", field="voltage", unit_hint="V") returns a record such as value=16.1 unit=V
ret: value=82.5 unit=V
